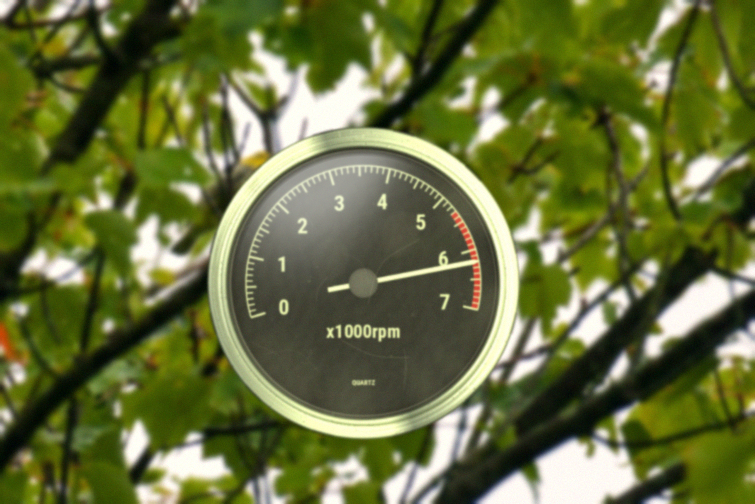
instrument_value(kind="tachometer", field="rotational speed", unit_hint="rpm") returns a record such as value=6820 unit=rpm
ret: value=6200 unit=rpm
